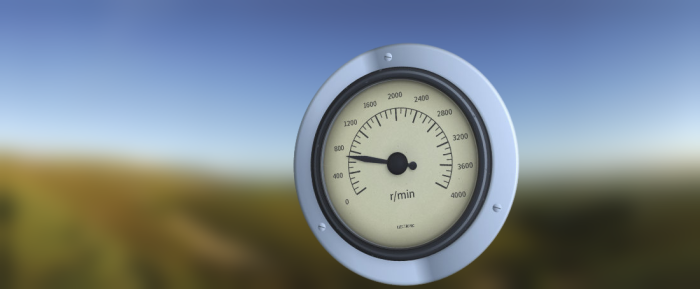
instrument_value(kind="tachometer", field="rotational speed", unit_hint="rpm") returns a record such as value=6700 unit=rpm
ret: value=700 unit=rpm
